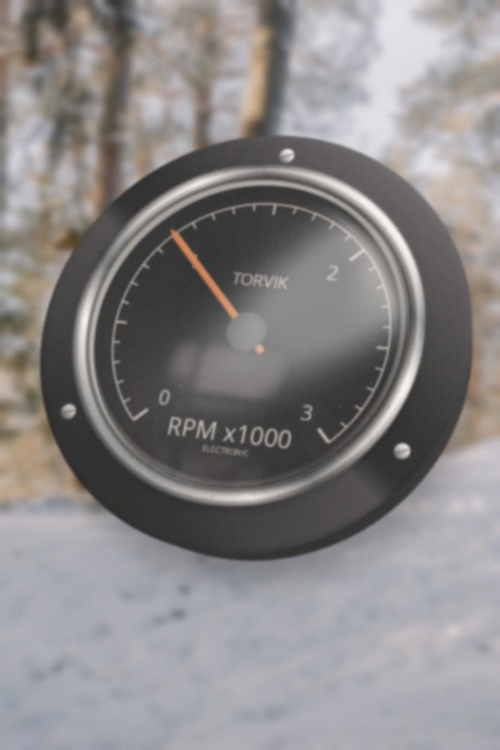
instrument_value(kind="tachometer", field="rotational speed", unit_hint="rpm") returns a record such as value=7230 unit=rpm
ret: value=1000 unit=rpm
